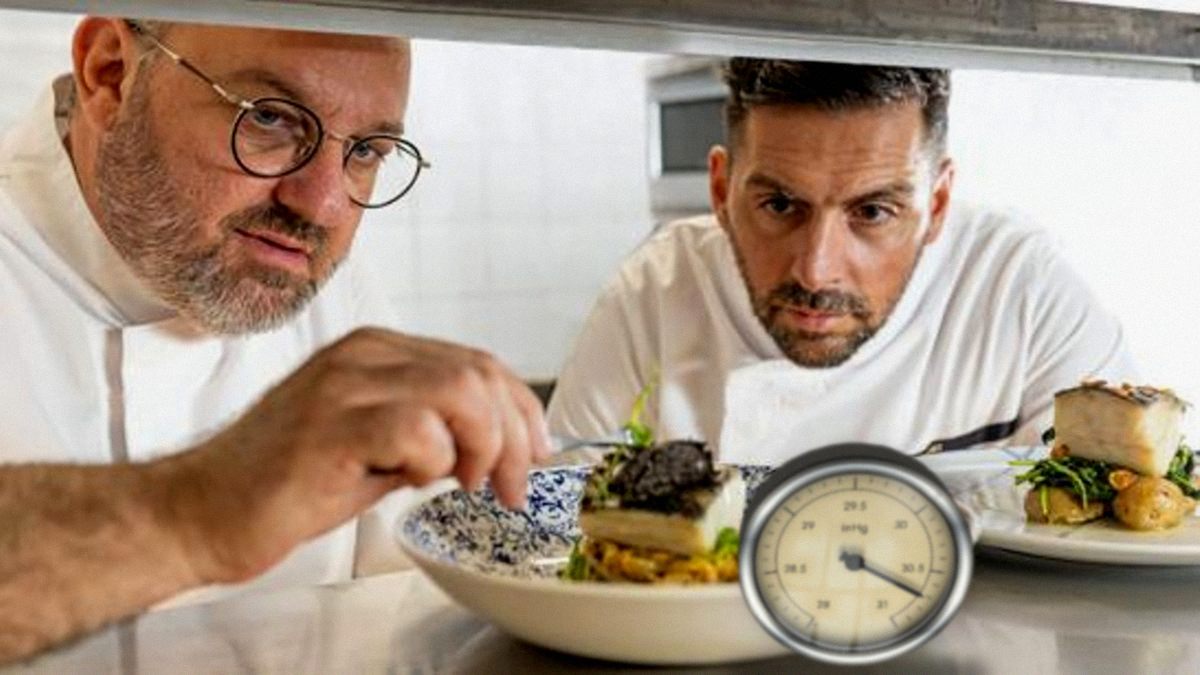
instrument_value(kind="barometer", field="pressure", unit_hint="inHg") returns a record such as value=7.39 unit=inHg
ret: value=30.7 unit=inHg
